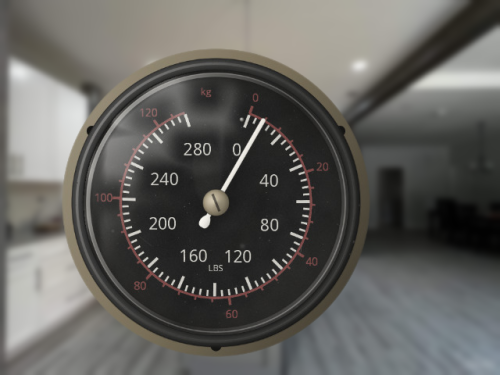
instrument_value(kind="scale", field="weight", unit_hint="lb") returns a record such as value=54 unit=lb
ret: value=8 unit=lb
